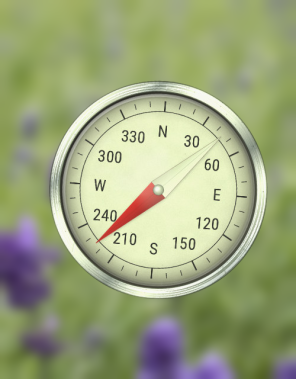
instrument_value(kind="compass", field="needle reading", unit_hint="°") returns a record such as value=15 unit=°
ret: value=225 unit=°
